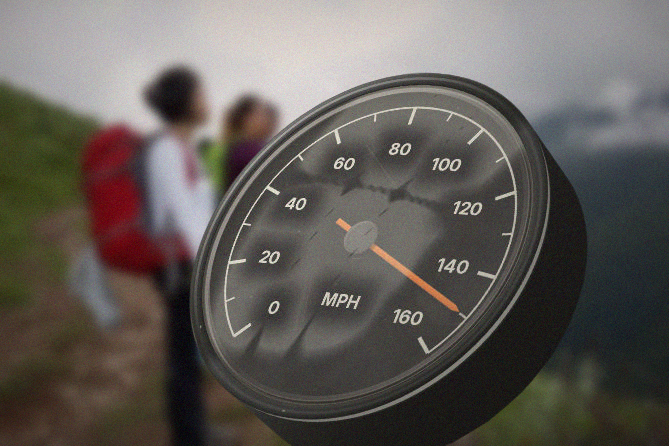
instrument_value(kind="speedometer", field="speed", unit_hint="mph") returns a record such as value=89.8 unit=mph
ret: value=150 unit=mph
